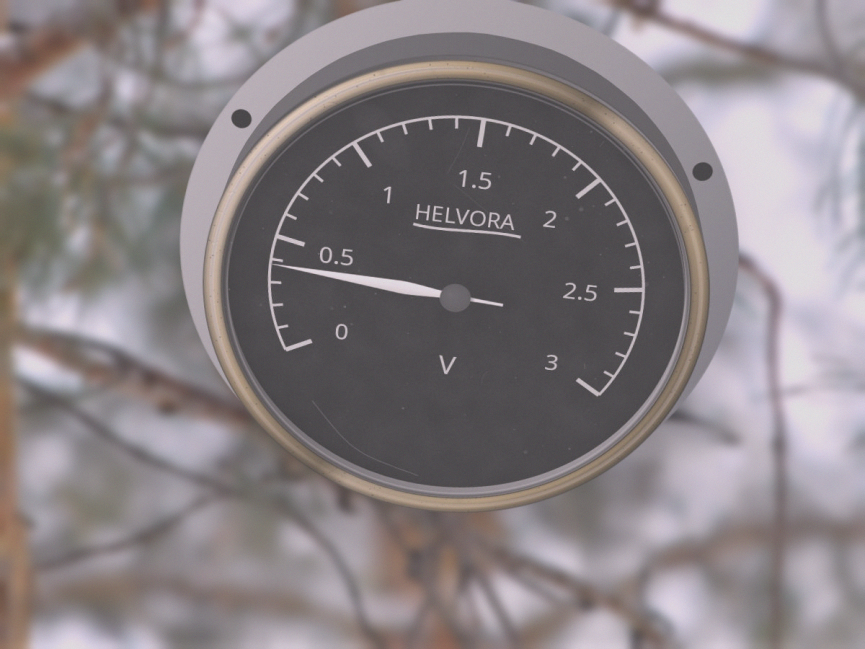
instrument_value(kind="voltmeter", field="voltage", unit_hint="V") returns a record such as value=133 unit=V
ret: value=0.4 unit=V
